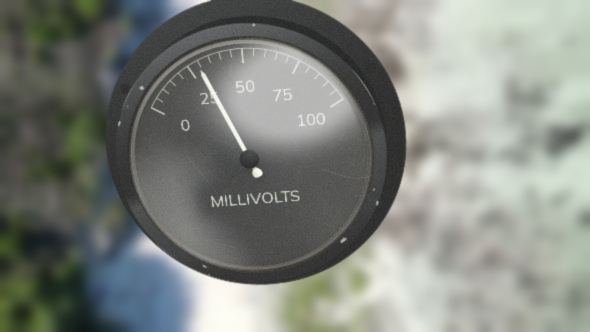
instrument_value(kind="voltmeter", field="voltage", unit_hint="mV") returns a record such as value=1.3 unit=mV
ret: value=30 unit=mV
